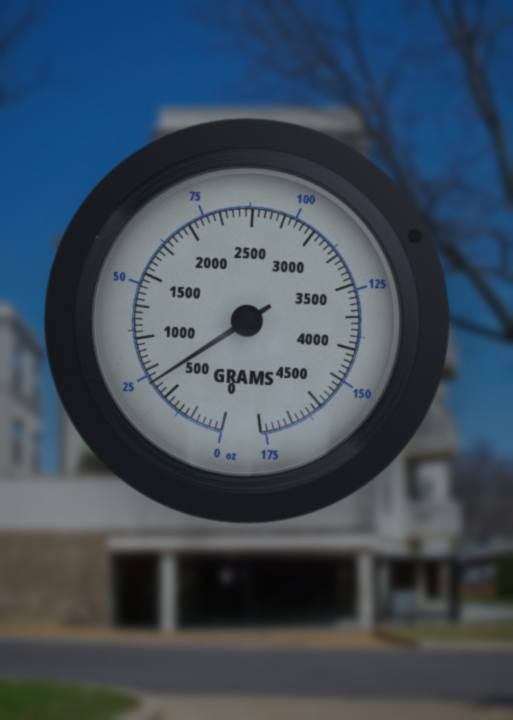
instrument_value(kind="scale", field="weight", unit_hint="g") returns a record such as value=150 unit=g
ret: value=650 unit=g
